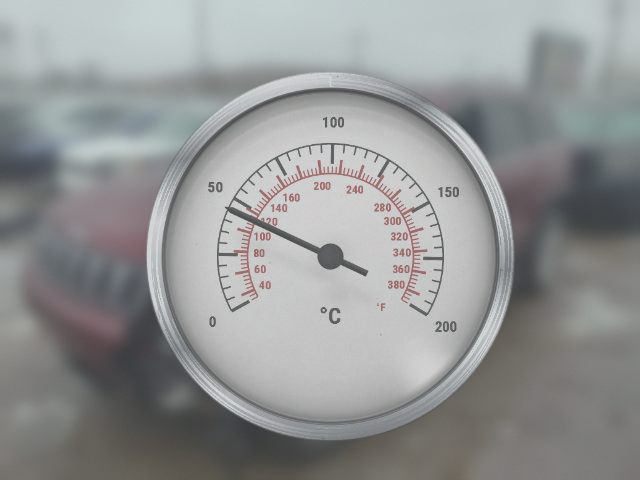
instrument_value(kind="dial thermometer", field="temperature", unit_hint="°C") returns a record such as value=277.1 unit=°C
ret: value=45 unit=°C
